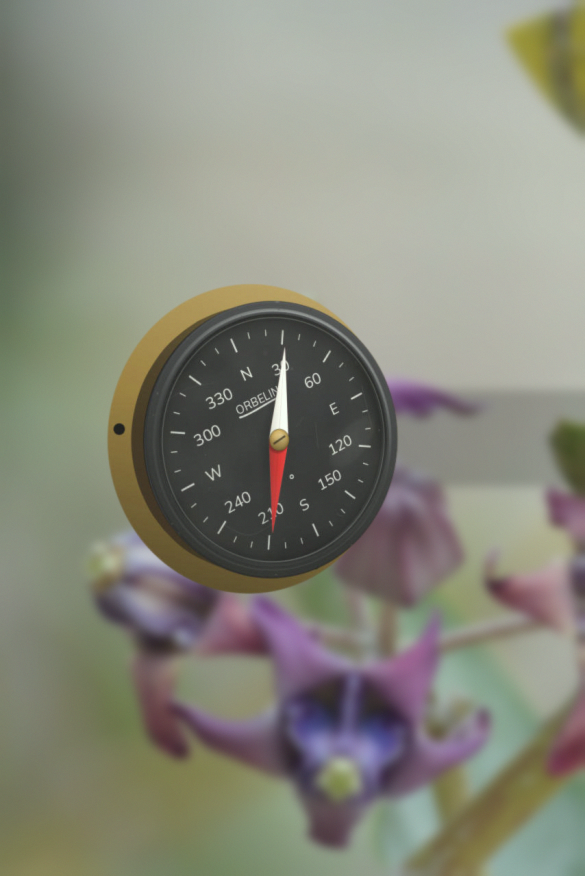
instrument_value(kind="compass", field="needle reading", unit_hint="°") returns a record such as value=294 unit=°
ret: value=210 unit=°
